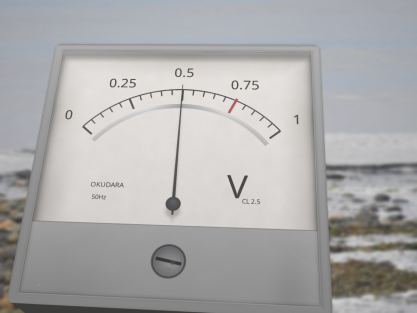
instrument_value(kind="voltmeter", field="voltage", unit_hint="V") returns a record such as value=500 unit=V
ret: value=0.5 unit=V
